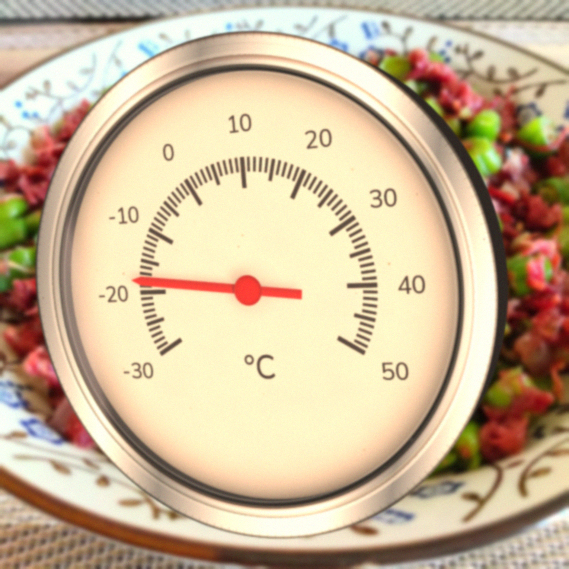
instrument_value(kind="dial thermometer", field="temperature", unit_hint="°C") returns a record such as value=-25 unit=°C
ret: value=-18 unit=°C
